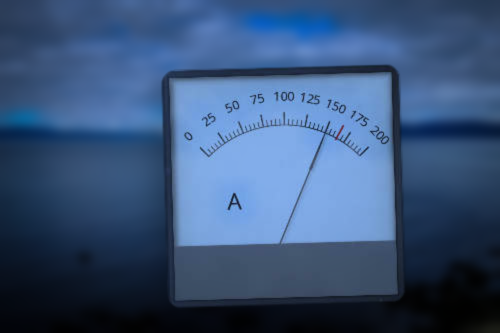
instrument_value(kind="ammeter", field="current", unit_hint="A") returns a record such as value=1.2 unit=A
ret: value=150 unit=A
